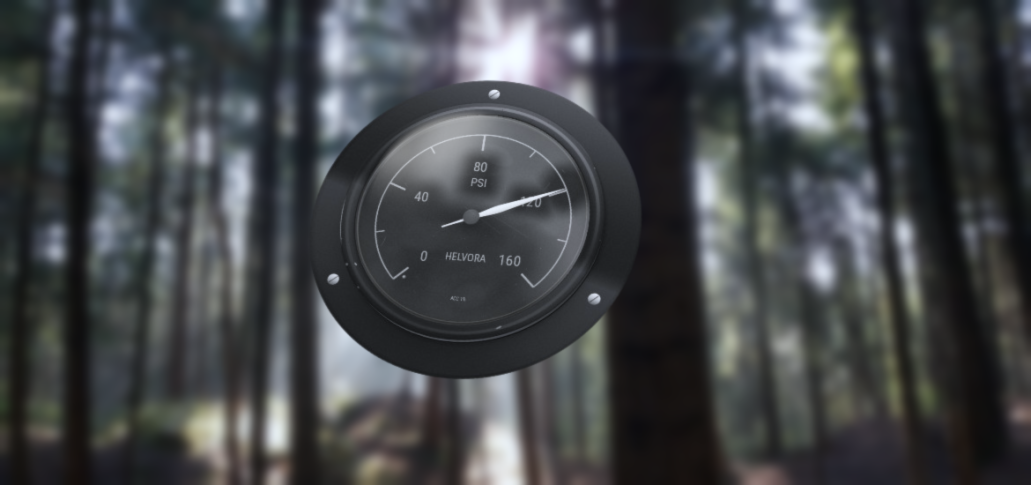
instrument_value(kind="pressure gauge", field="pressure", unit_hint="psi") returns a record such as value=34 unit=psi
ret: value=120 unit=psi
